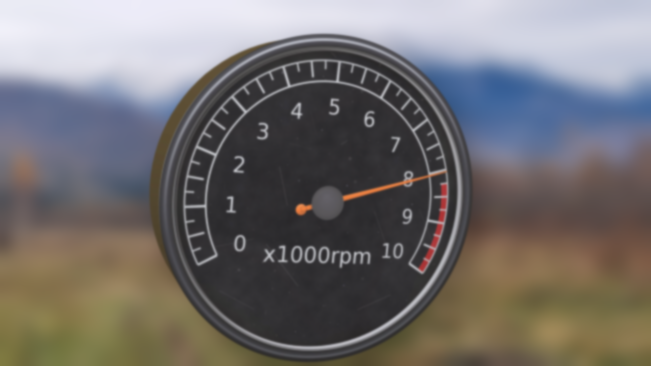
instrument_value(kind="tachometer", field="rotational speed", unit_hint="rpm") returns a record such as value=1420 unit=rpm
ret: value=8000 unit=rpm
